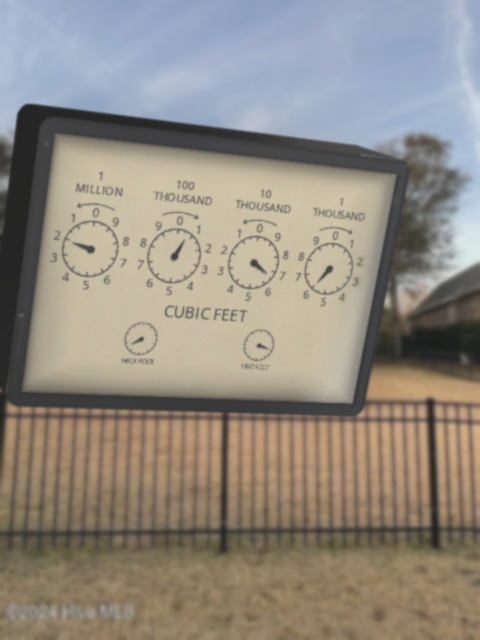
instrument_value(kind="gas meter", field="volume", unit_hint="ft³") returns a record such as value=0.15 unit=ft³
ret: value=206600 unit=ft³
